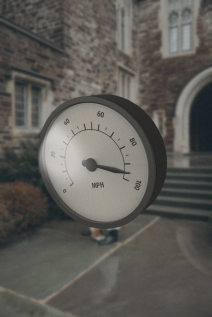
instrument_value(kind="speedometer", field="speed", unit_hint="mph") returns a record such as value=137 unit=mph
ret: value=95 unit=mph
